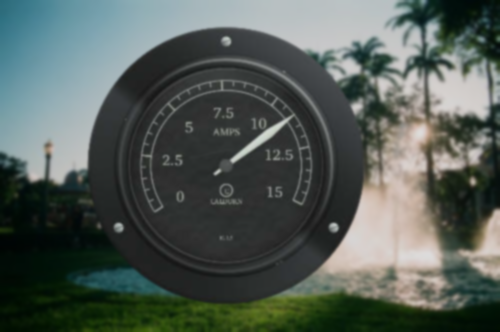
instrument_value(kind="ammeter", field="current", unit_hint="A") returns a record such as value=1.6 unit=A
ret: value=11 unit=A
